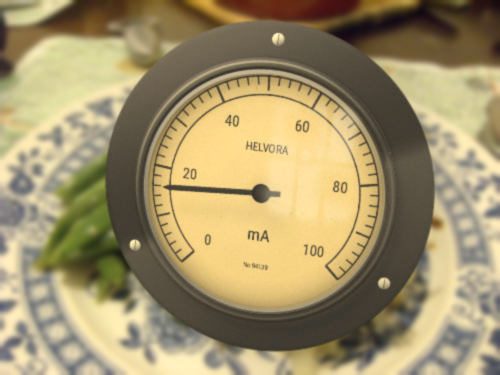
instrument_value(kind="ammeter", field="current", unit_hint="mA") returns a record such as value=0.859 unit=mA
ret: value=16 unit=mA
